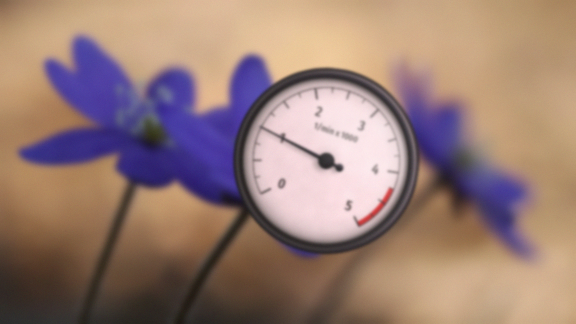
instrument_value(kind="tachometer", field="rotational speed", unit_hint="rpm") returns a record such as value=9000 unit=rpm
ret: value=1000 unit=rpm
